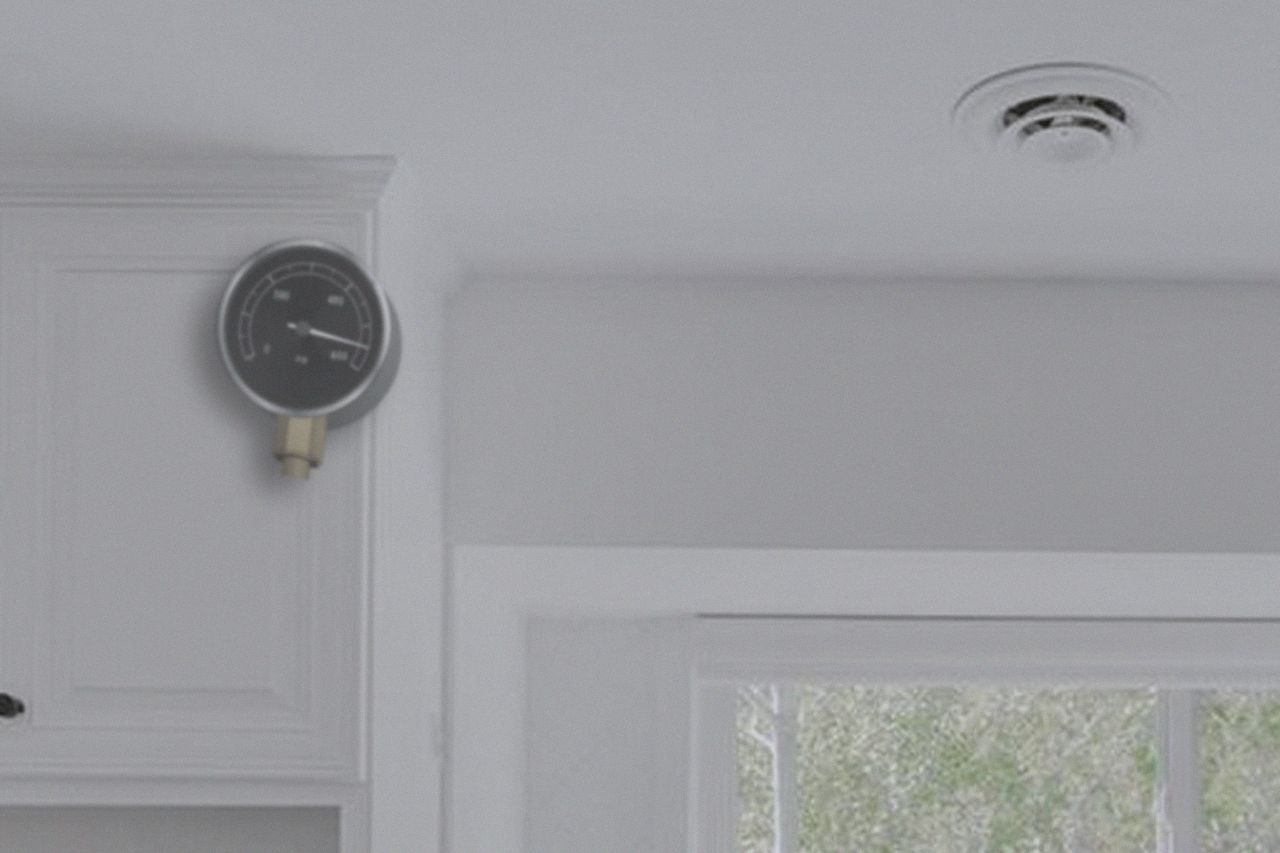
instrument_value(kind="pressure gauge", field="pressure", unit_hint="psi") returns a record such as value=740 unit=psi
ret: value=550 unit=psi
